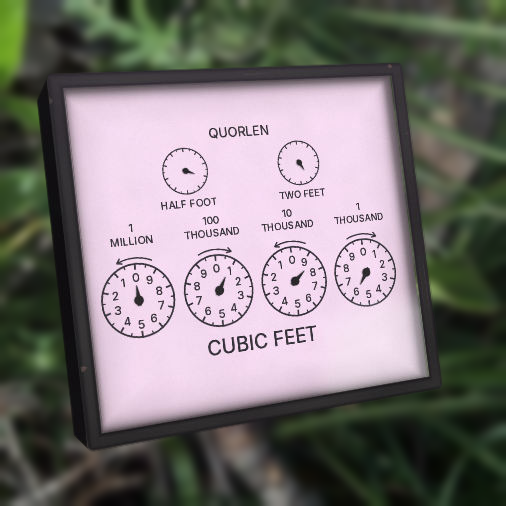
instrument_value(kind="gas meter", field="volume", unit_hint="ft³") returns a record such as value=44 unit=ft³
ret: value=8600 unit=ft³
